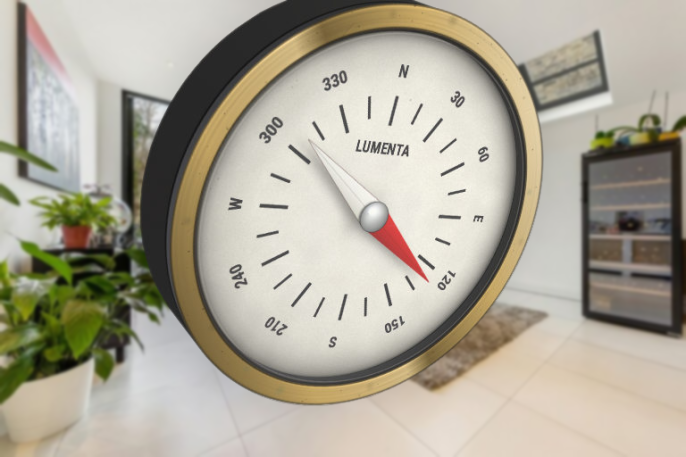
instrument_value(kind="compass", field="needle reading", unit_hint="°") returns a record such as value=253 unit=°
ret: value=127.5 unit=°
